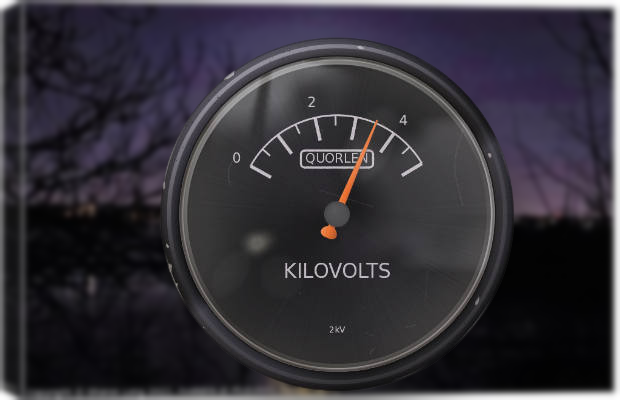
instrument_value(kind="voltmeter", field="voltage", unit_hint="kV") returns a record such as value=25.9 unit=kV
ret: value=3.5 unit=kV
